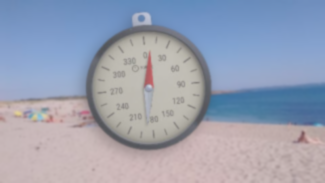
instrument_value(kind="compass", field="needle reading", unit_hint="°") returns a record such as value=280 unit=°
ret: value=7.5 unit=°
